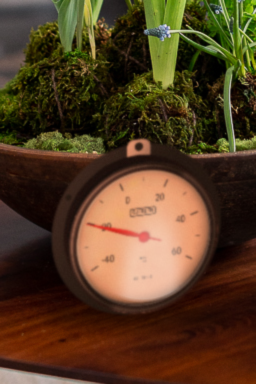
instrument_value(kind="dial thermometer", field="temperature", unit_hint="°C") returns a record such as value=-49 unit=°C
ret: value=-20 unit=°C
